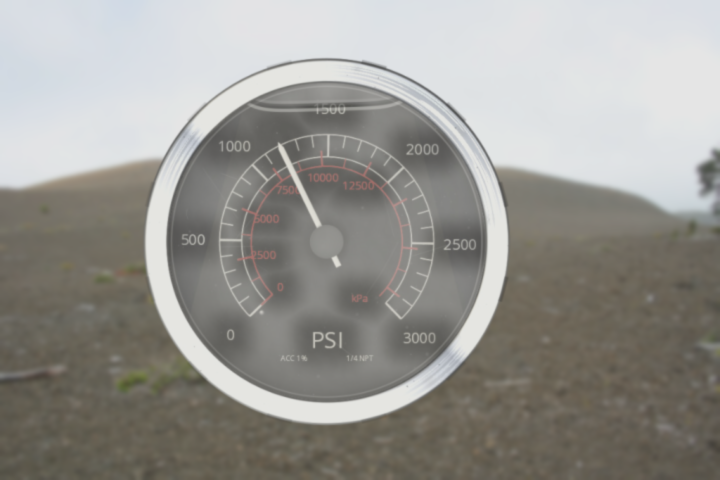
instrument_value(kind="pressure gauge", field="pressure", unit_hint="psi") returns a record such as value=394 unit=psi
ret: value=1200 unit=psi
